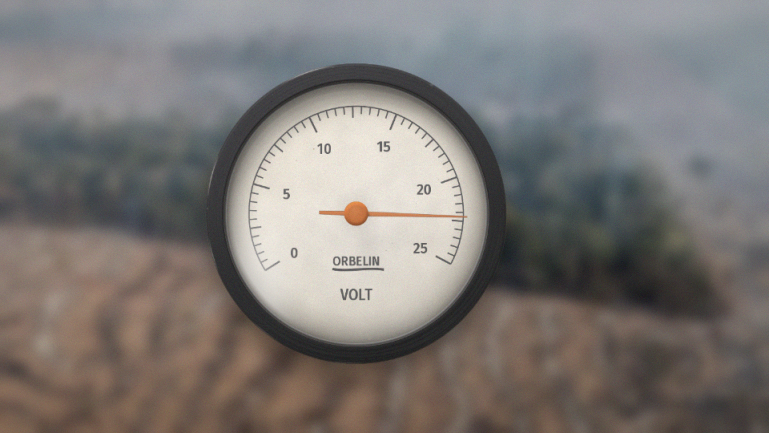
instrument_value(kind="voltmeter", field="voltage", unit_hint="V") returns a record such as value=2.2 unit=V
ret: value=22.25 unit=V
